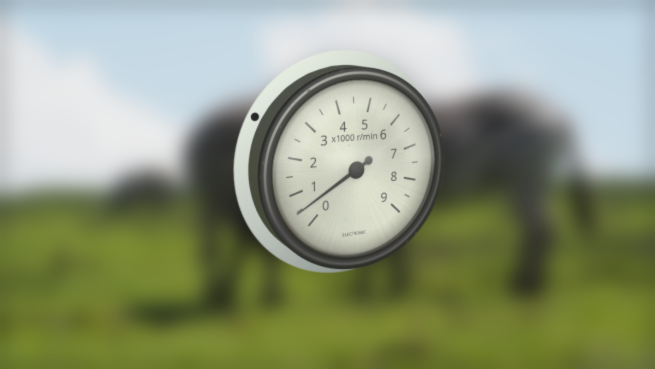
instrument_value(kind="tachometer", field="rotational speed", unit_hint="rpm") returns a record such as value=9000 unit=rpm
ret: value=500 unit=rpm
